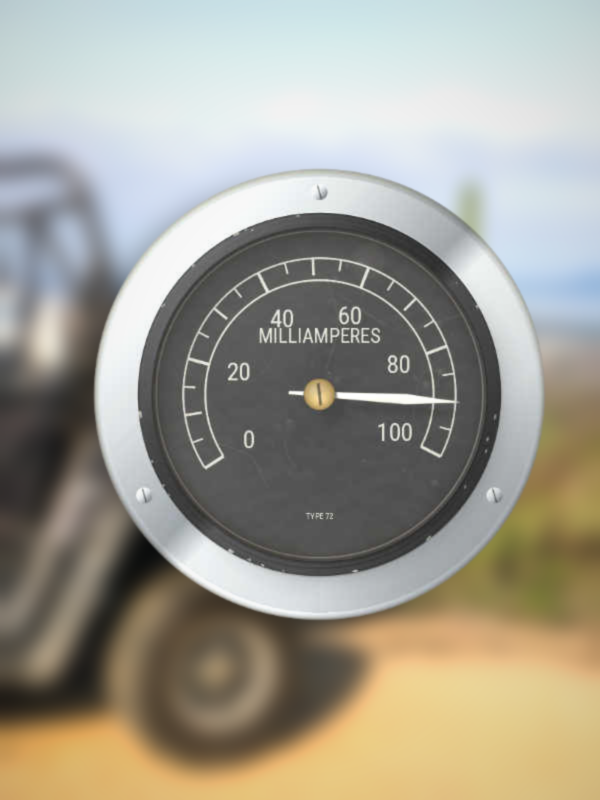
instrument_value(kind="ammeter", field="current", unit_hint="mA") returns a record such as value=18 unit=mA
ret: value=90 unit=mA
